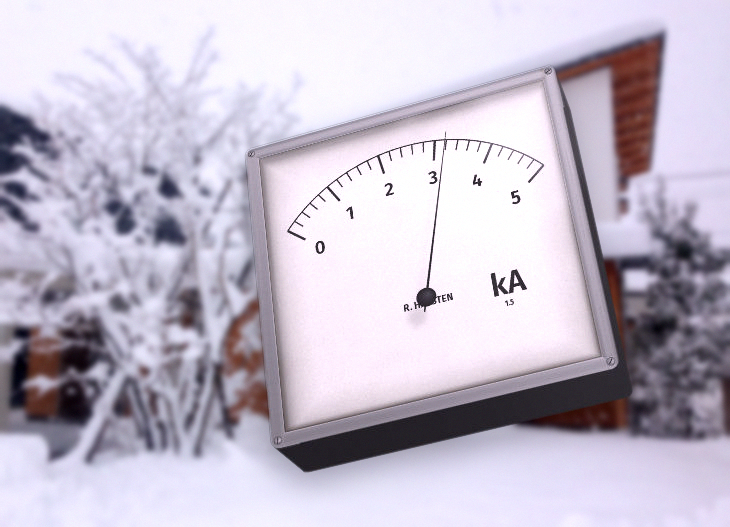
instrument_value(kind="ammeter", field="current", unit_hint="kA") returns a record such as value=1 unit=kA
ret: value=3.2 unit=kA
